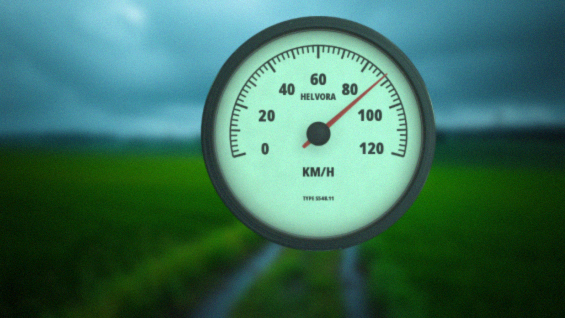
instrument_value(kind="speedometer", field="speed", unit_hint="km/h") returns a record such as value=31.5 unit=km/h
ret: value=88 unit=km/h
